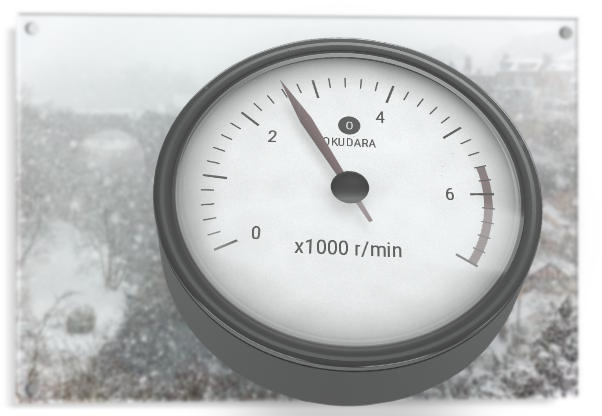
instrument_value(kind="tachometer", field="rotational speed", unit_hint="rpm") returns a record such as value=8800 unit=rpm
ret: value=2600 unit=rpm
